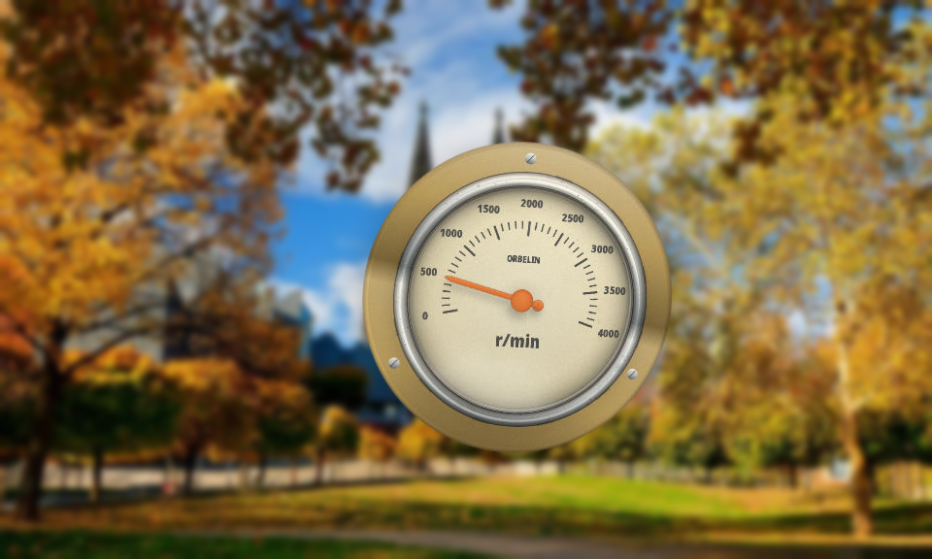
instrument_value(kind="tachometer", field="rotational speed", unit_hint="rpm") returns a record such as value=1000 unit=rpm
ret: value=500 unit=rpm
